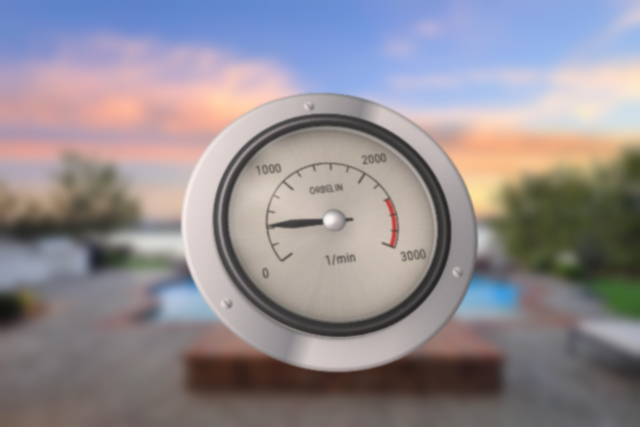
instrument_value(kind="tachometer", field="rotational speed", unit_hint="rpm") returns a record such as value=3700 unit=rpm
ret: value=400 unit=rpm
